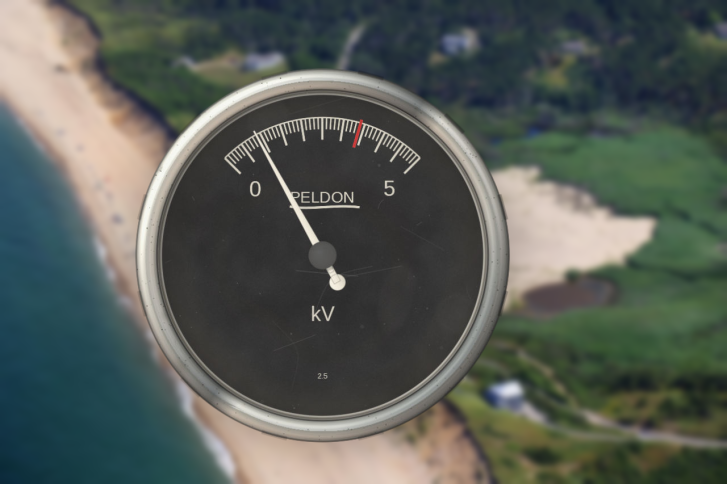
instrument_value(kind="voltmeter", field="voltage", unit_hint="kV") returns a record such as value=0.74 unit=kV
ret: value=0.9 unit=kV
